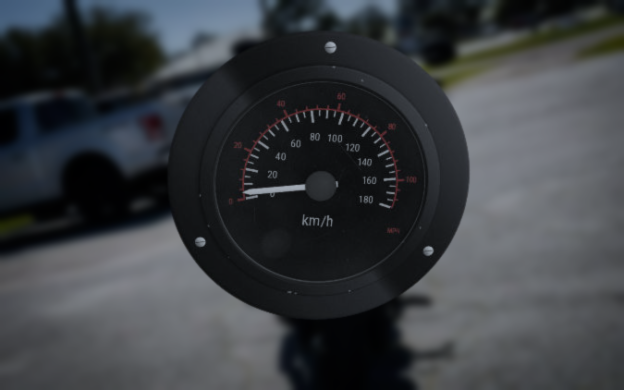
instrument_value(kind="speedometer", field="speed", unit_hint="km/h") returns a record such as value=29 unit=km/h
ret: value=5 unit=km/h
